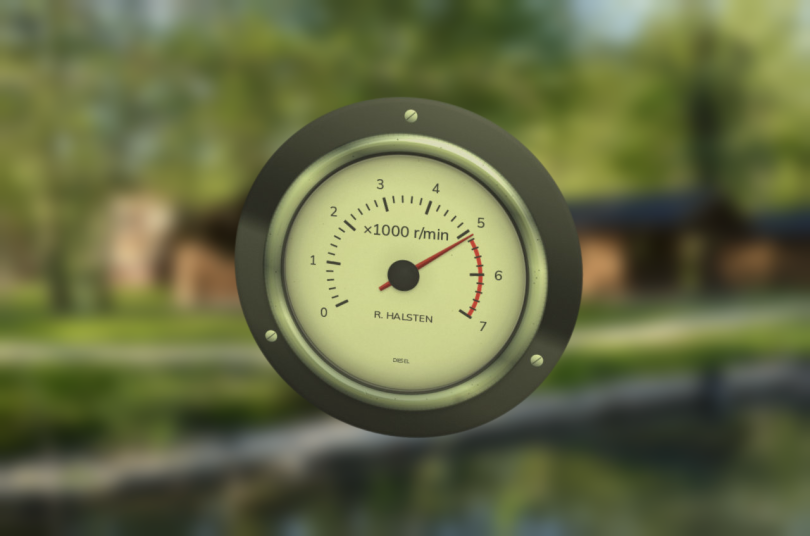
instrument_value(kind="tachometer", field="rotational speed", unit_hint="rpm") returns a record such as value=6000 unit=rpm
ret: value=5100 unit=rpm
